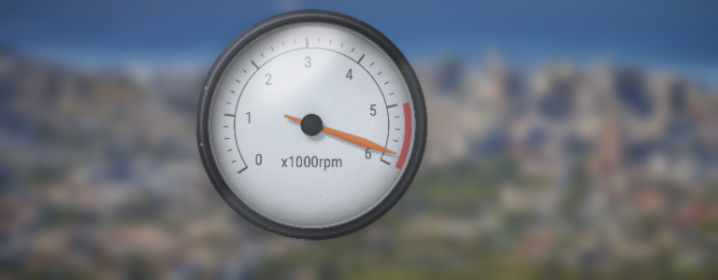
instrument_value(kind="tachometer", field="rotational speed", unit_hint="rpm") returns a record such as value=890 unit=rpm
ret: value=5800 unit=rpm
